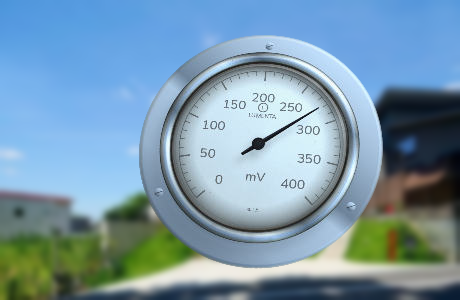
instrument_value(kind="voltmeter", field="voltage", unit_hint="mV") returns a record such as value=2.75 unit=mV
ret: value=280 unit=mV
